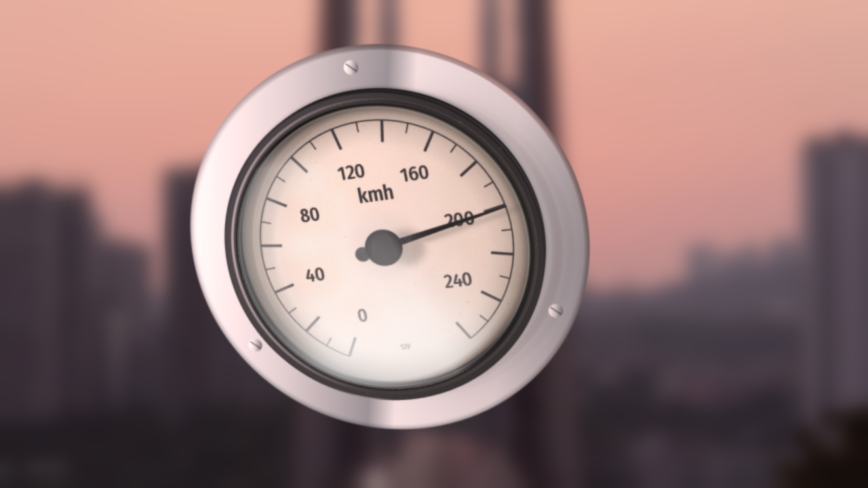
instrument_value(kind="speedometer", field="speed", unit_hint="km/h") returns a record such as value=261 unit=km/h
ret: value=200 unit=km/h
